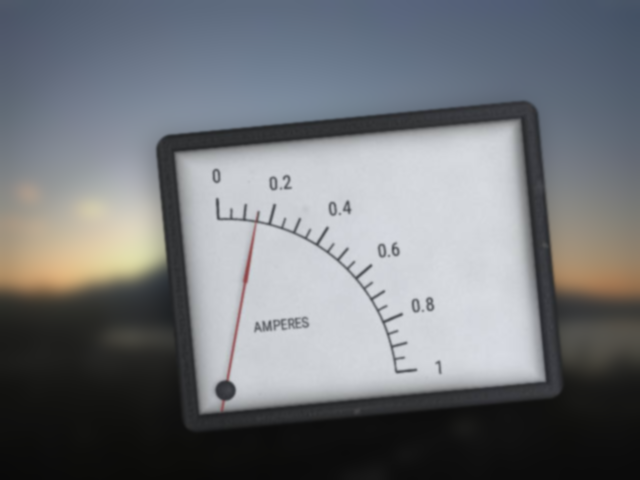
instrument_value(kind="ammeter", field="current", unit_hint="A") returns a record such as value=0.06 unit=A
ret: value=0.15 unit=A
